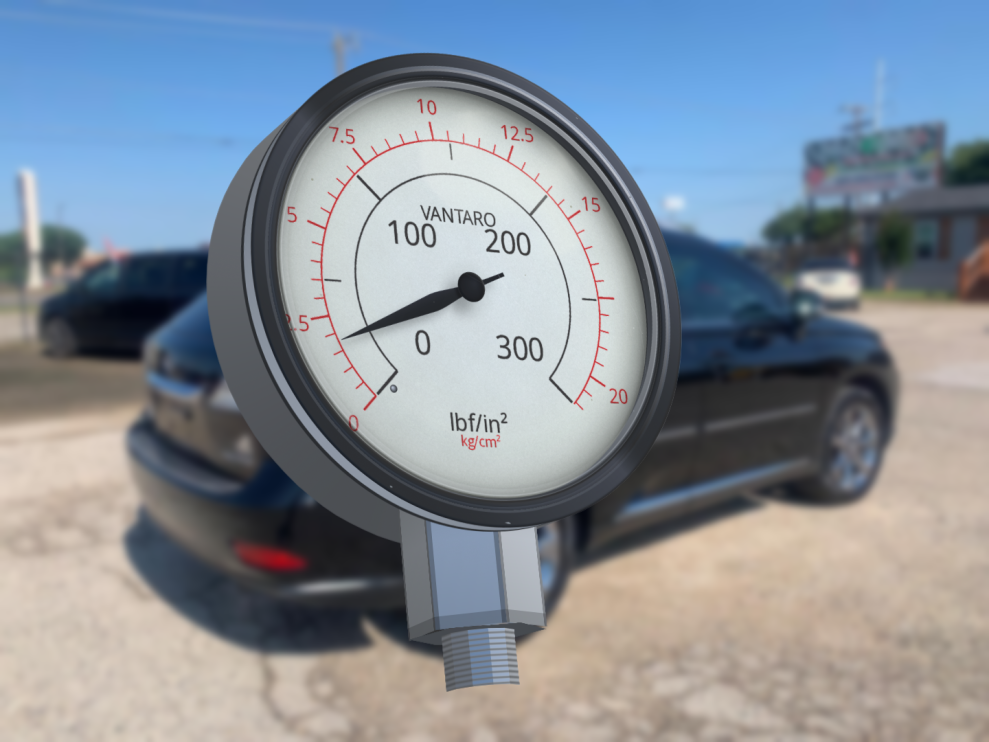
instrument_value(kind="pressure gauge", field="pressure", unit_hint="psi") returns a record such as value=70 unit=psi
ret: value=25 unit=psi
